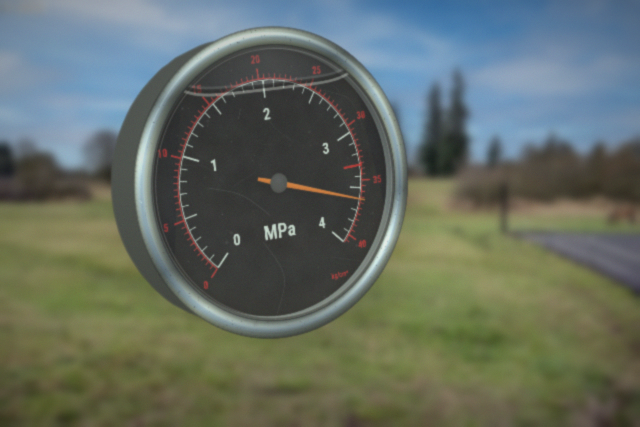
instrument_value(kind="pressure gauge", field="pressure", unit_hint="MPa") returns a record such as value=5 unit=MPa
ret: value=3.6 unit=MPa
